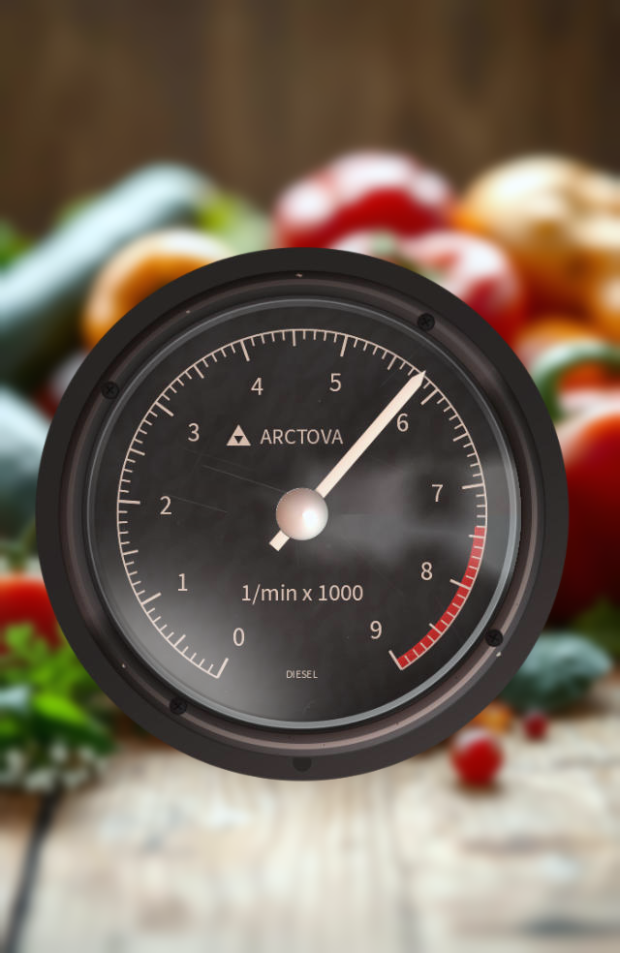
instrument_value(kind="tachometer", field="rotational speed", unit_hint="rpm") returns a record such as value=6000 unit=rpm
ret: value=5800 unit=rpm
